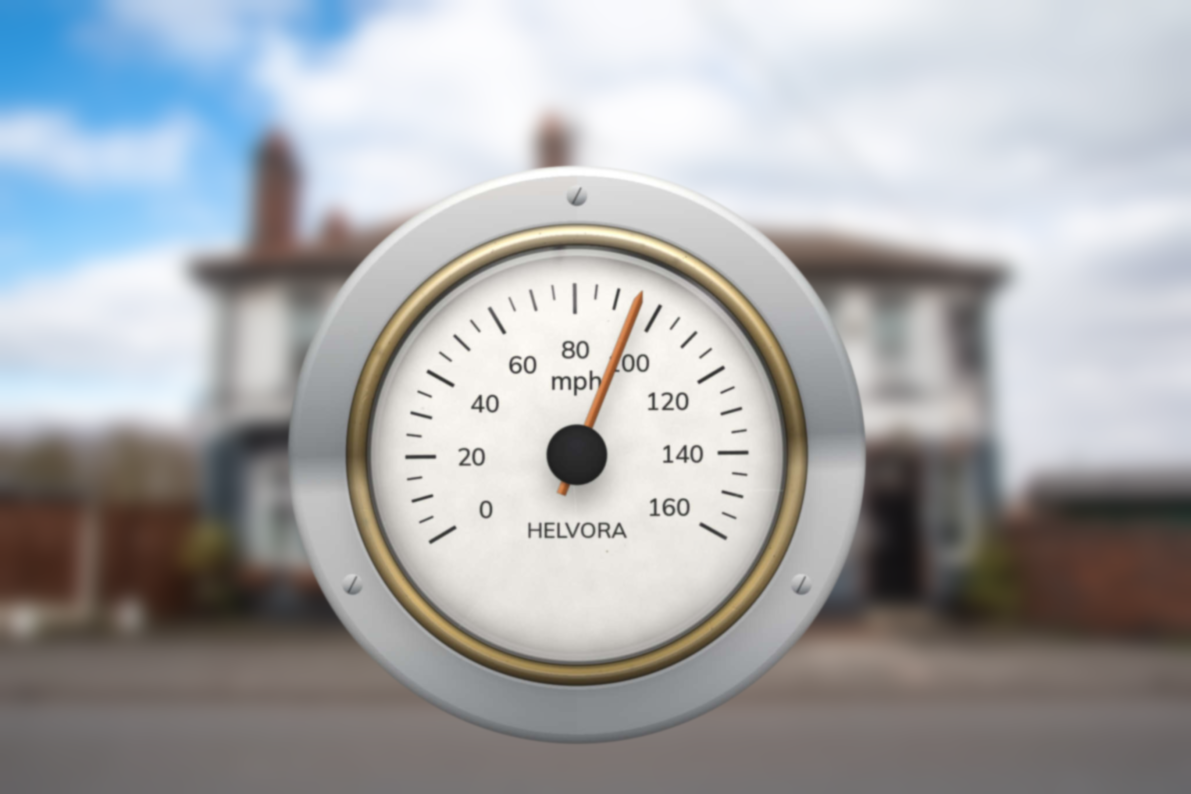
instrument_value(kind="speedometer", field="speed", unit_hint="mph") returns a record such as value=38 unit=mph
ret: value=95 unit=mph
